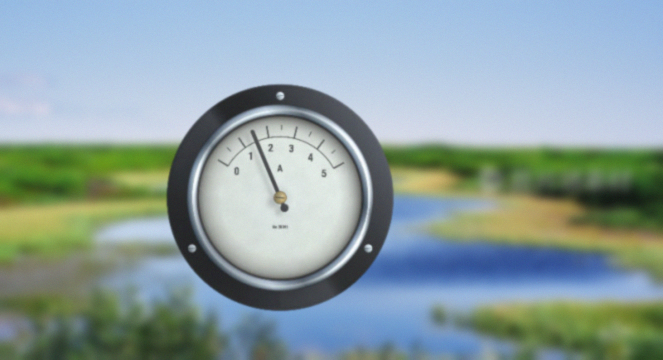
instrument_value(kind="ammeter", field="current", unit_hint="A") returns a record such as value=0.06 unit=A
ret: value=1.5 unit=A
